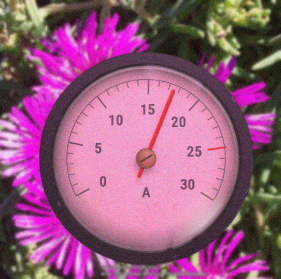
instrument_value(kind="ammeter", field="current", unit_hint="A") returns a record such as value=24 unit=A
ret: value=17.5 unit=A
